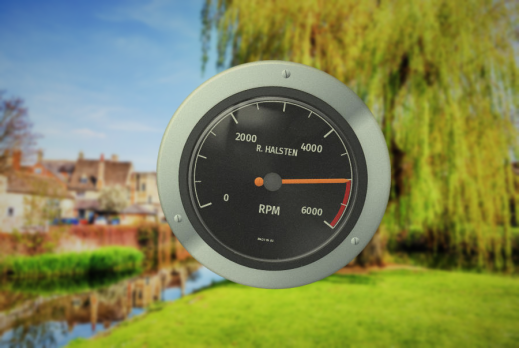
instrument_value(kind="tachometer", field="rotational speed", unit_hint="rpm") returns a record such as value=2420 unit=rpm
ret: value=5000 unit=rpm
